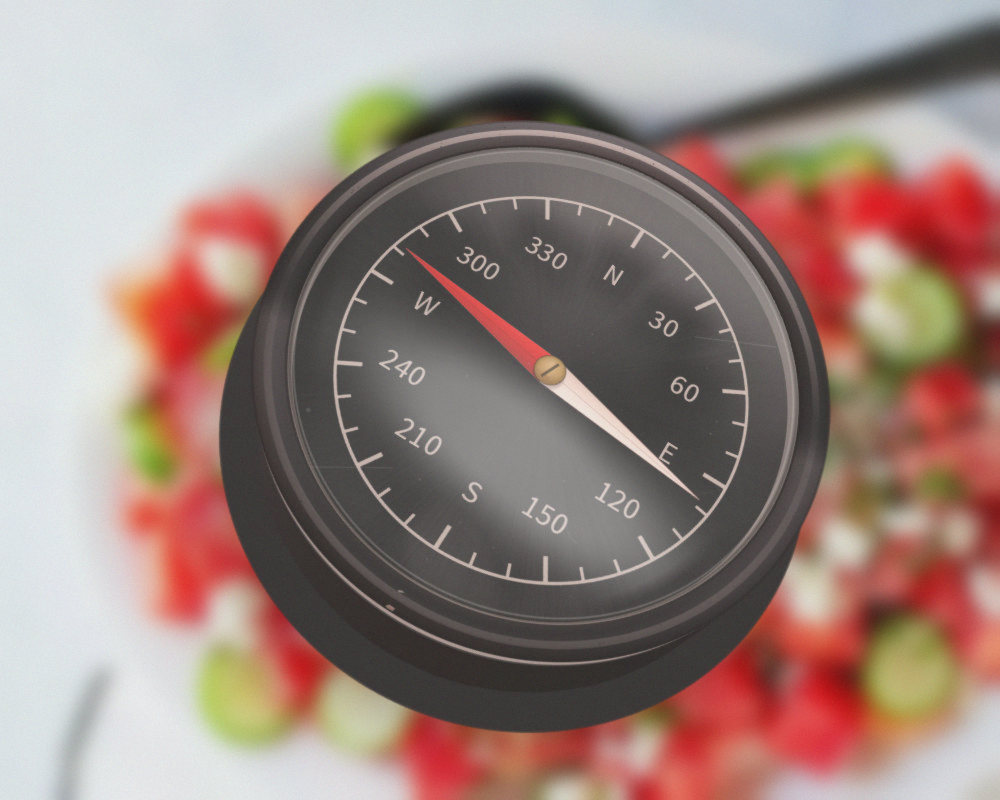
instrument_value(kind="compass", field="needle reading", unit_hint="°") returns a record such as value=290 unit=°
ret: value=280 unit=°
